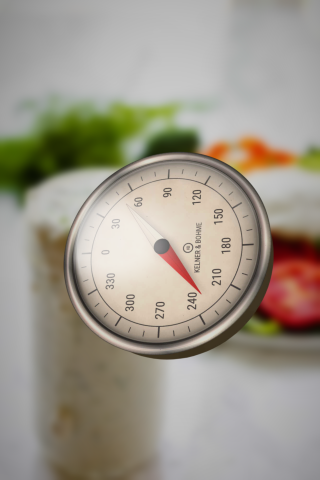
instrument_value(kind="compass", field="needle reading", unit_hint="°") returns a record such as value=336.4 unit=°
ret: value=230 unit=°
